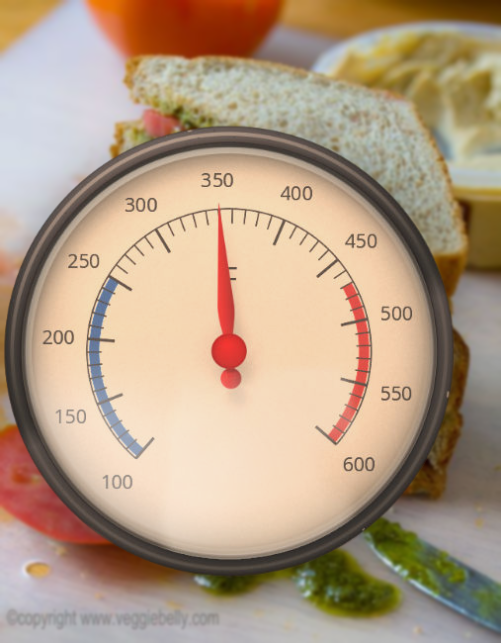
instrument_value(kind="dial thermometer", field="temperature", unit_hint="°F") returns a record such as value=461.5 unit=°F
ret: value=350 unit=°F
